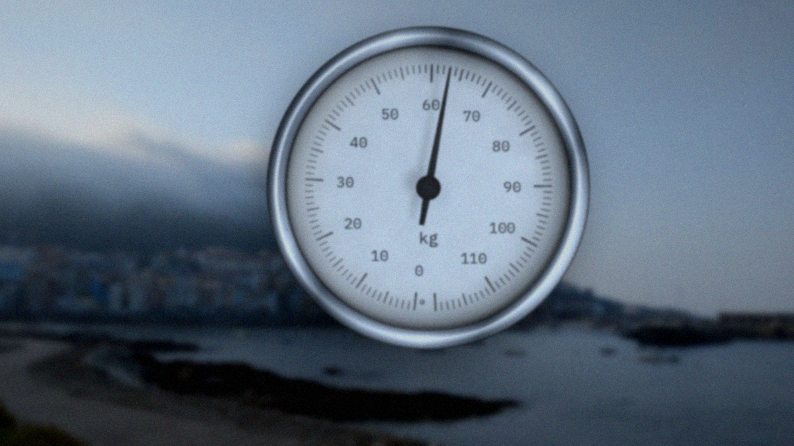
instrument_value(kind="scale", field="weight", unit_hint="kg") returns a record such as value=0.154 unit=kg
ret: value=63 unit=kg
